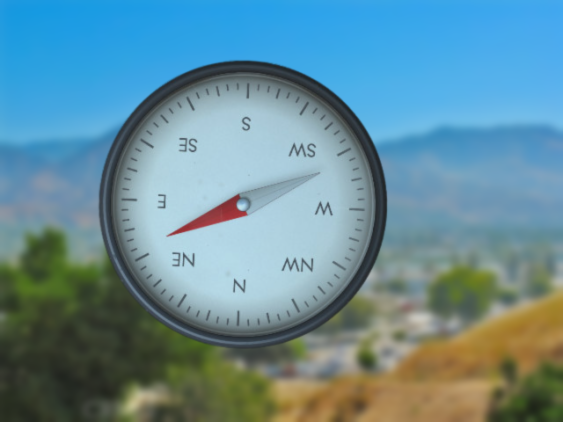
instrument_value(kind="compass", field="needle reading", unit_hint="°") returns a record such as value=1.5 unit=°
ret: value=65 unit=°
